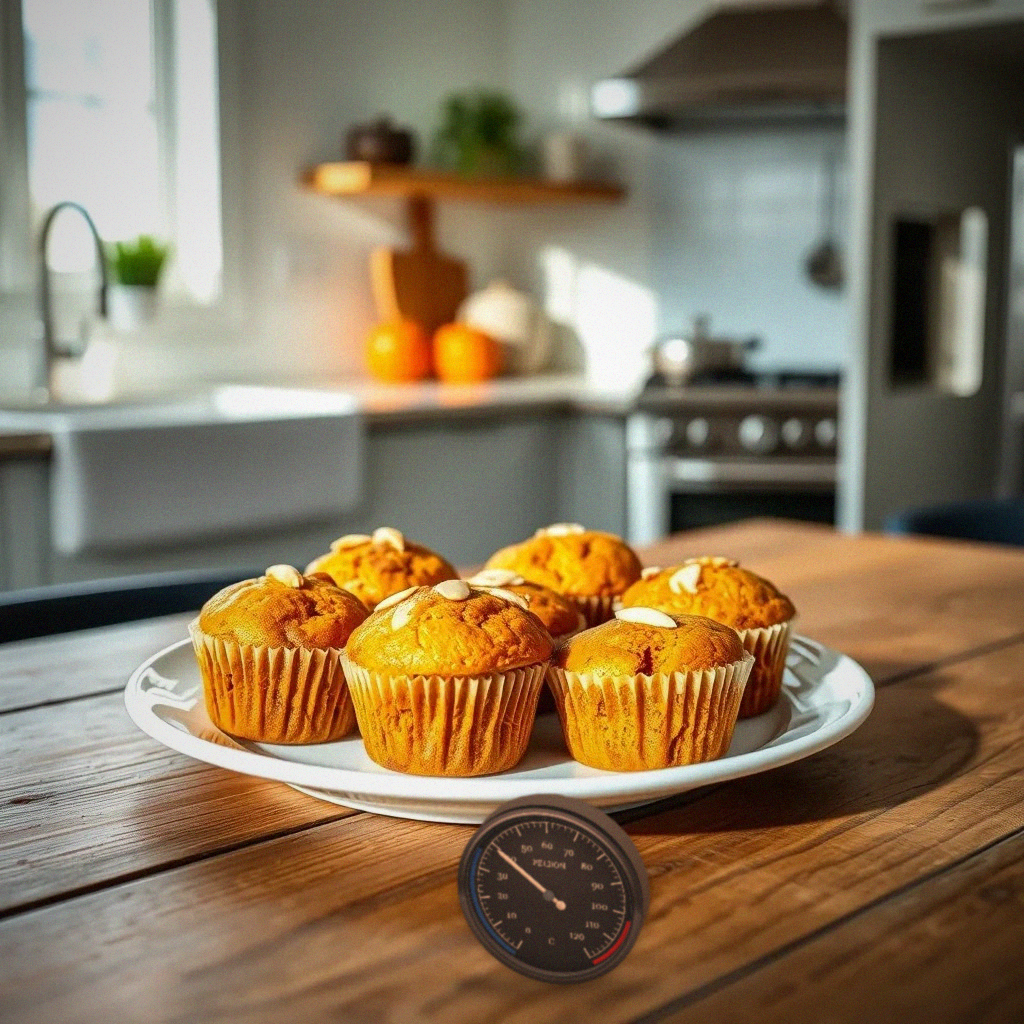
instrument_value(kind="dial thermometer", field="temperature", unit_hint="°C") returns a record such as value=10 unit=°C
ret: value=40 unit=°C
